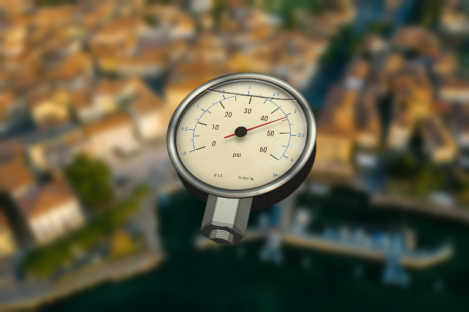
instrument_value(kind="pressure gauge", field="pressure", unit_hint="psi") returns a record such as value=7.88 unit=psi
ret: value=45 unit=psi
